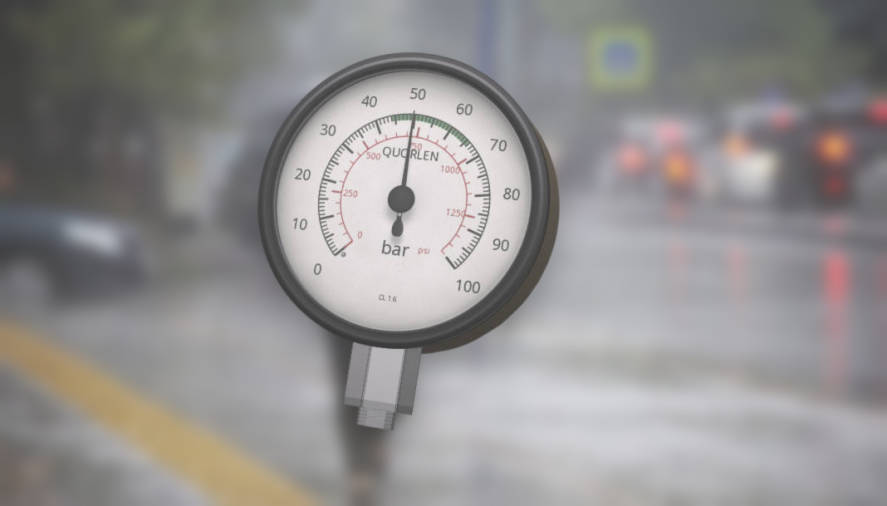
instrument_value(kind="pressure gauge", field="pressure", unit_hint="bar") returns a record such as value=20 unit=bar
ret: value=50 unit=bar
